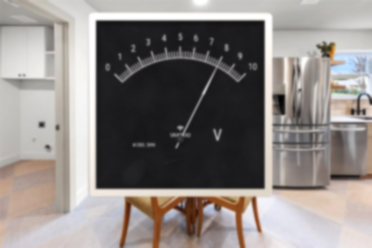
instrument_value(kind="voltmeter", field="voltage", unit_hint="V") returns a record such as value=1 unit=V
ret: value=8 unit=V
